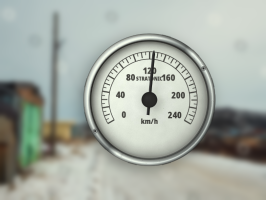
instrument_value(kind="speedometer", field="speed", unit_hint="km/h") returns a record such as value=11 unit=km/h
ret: value=125 unit=km/h
